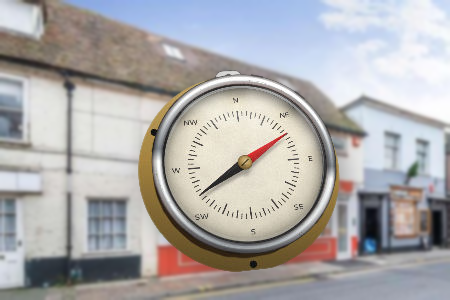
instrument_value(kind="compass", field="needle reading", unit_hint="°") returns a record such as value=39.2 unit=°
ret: value=60 unit=°
